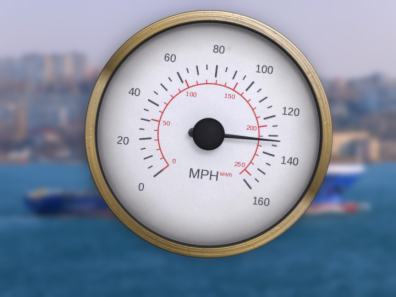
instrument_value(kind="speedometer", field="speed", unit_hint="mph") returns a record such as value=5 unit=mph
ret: value=132.5 unit=mph
